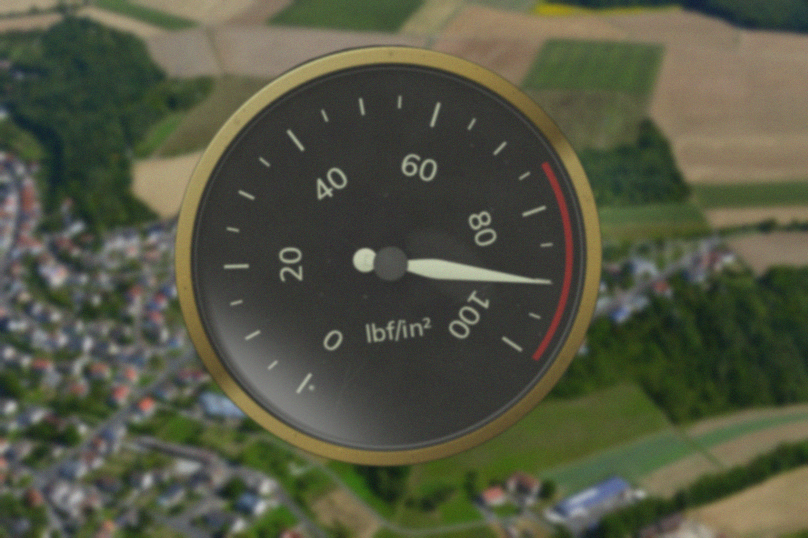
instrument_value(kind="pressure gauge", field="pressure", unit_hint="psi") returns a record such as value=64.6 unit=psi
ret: value=90 unit=psi
